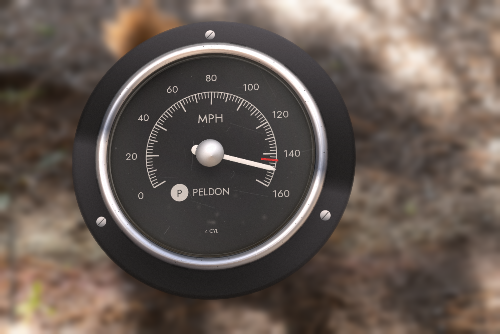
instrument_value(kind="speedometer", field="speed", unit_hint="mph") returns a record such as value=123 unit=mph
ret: value=150 unit=mph
